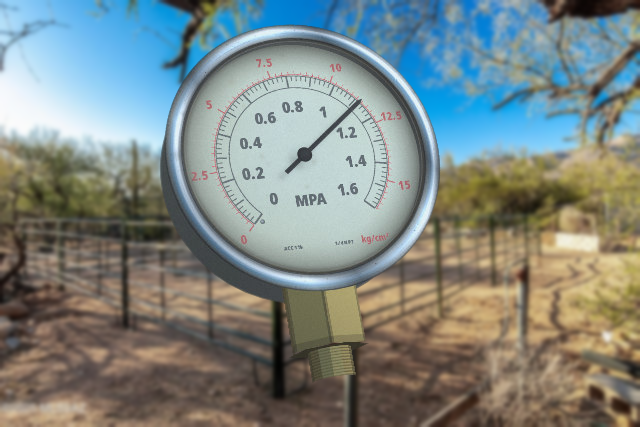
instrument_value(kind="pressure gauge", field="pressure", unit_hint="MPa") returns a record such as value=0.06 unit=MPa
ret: value=1.12 unit=MPa
